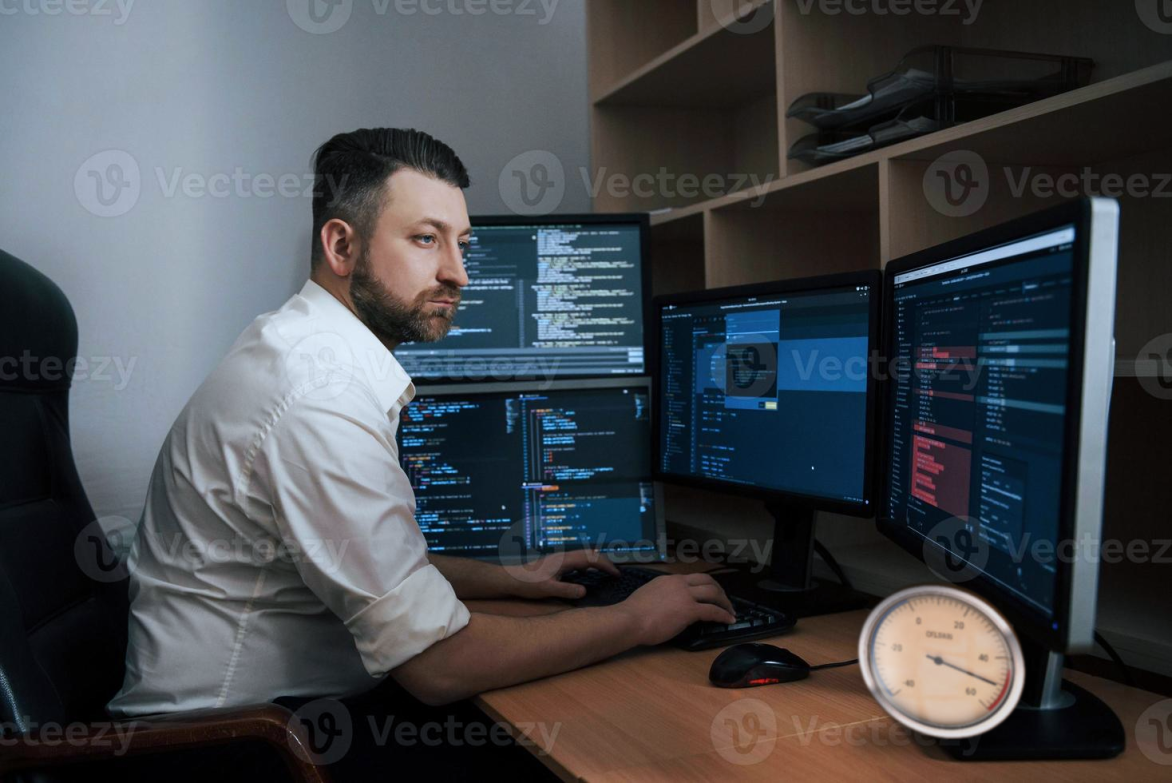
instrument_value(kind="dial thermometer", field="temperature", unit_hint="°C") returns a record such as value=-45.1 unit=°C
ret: value=50 unit=°C
